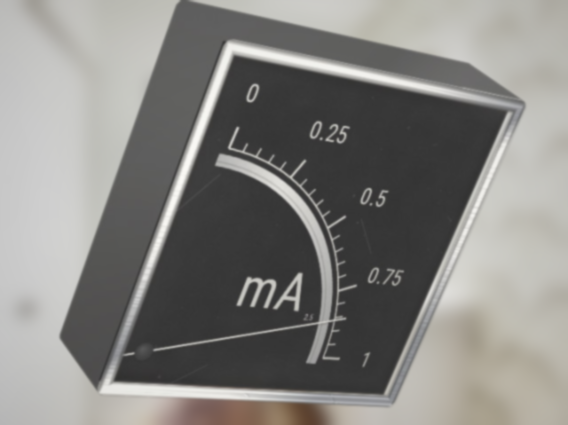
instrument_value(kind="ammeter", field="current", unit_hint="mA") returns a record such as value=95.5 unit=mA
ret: value=0.85 unit=mA
